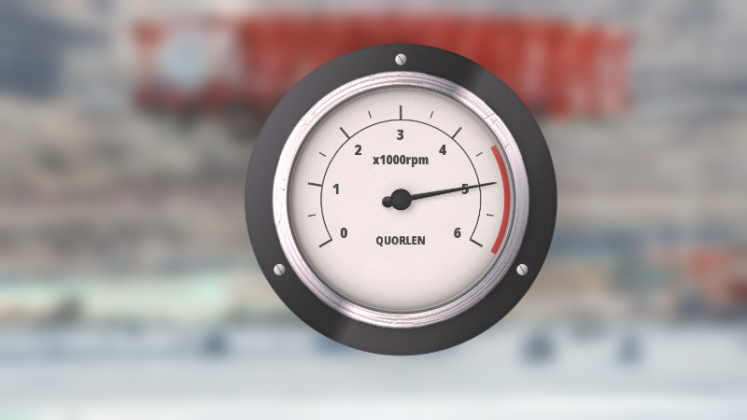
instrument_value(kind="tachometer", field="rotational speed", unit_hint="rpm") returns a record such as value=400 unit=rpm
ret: value=5000 unit=rpm
